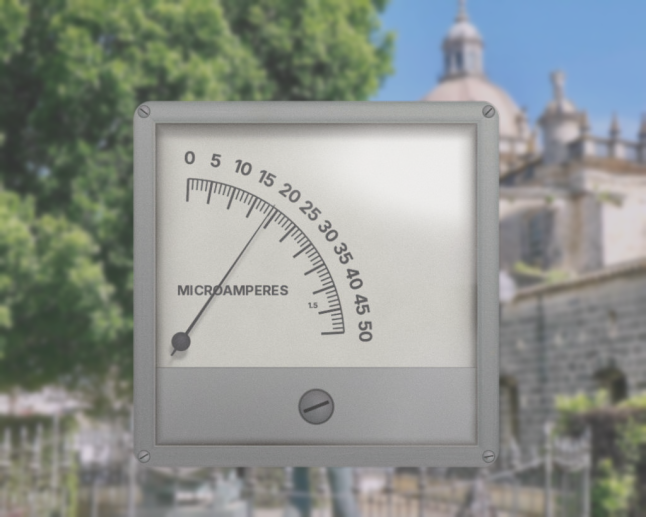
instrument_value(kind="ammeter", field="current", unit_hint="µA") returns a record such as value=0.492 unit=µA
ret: value=19 unit=µA
